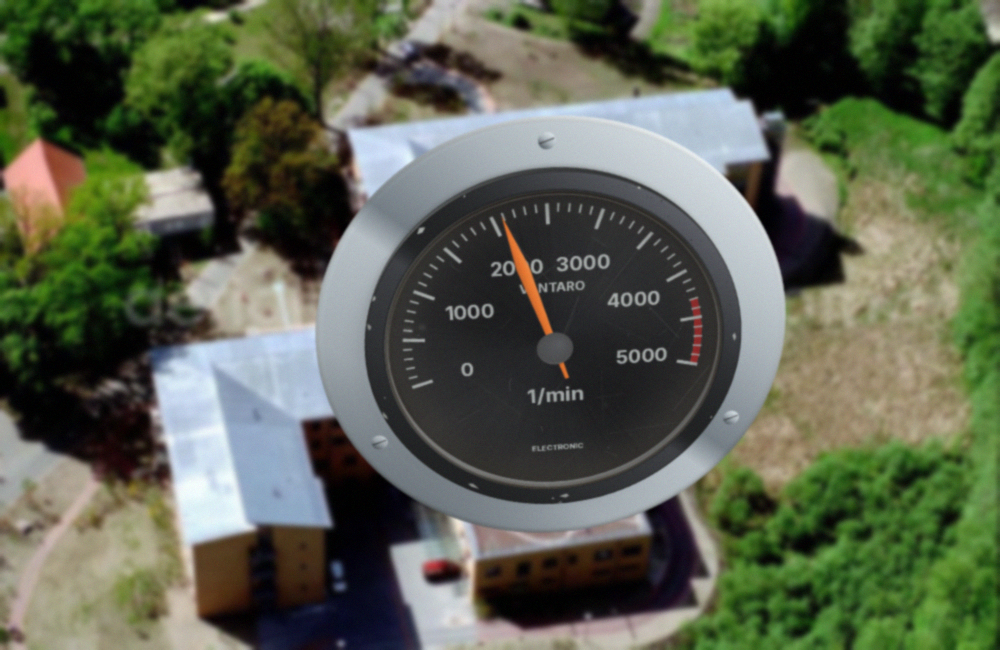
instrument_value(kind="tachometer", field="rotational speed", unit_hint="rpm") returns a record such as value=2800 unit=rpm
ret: value=2100 unit=rpm
